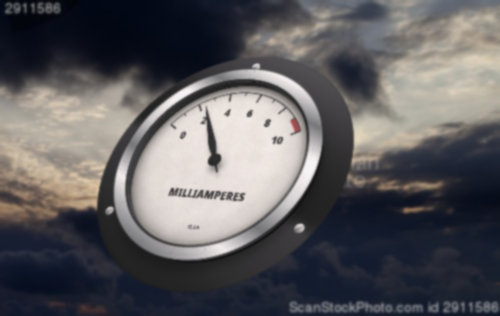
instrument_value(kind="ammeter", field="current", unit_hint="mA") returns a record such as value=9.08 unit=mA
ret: value=2.5 unit=mA
